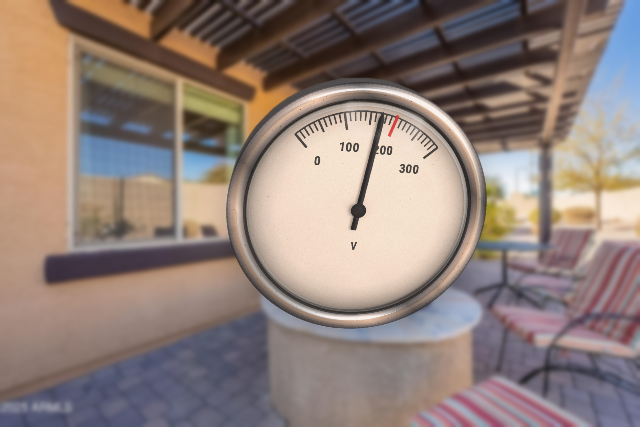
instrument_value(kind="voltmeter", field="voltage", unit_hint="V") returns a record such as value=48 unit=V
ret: value=170 unit=V
